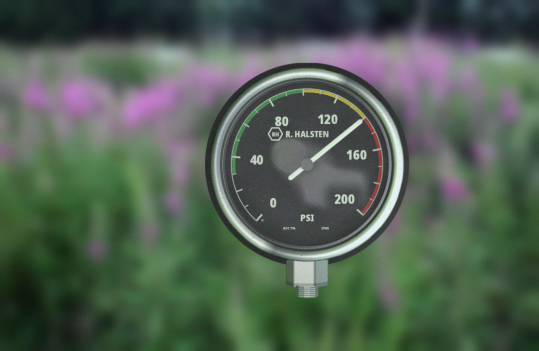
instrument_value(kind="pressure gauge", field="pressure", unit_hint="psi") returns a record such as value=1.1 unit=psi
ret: value=140 unit=psi
